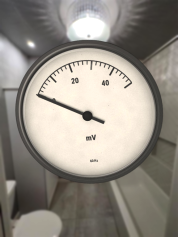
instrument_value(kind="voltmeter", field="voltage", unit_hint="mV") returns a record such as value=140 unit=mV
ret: value=0 unit=mV
